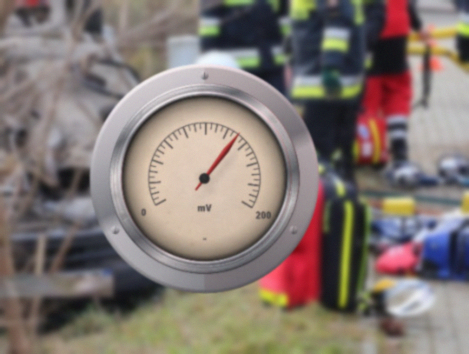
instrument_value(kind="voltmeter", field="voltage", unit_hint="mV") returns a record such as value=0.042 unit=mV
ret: value=130 unit=mV
